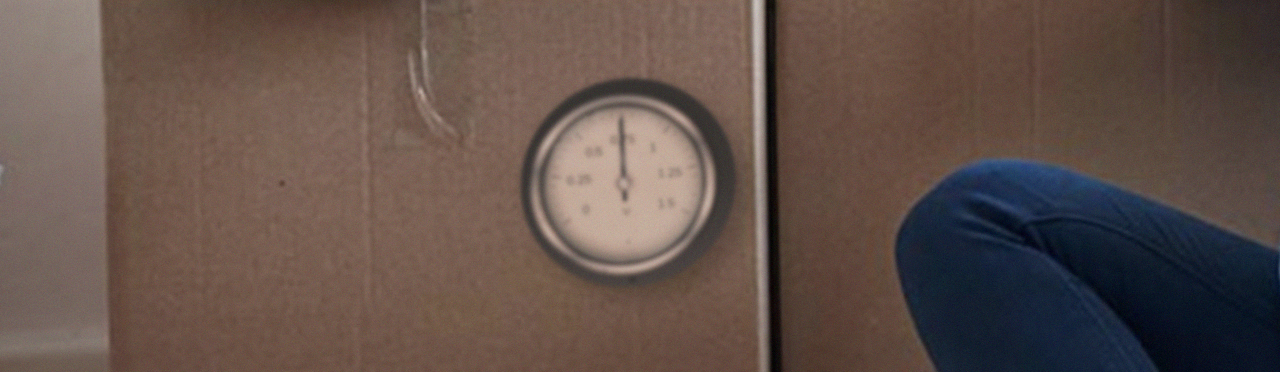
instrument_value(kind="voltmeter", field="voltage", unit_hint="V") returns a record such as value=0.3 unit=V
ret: value=0.75 unit=V
